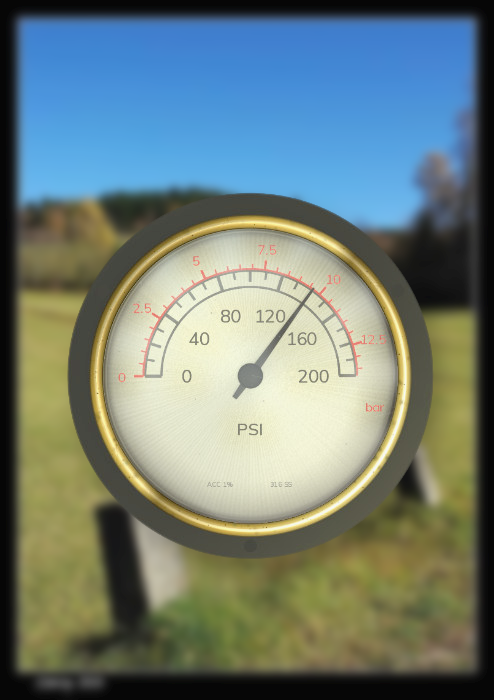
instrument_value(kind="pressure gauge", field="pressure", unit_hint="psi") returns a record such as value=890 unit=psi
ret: value=140 unit=psi
